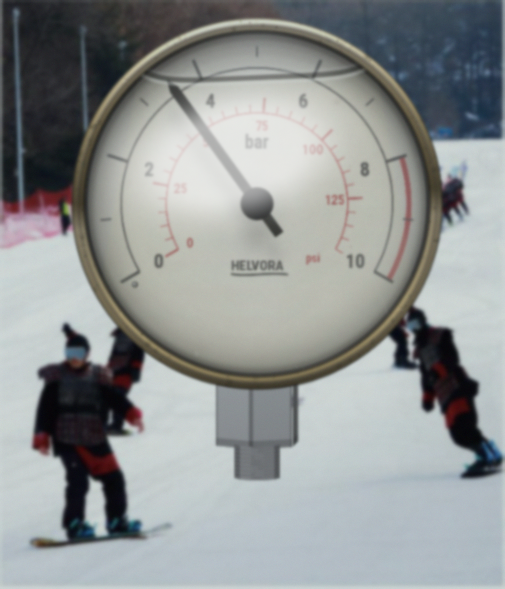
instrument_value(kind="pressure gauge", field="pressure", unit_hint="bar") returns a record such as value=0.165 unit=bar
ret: value=3.5 unit=bar
